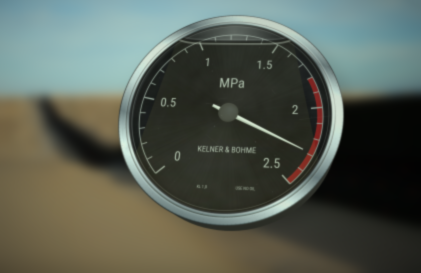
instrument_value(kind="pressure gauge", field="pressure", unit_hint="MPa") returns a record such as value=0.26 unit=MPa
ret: value=2.3 unit=MPa
